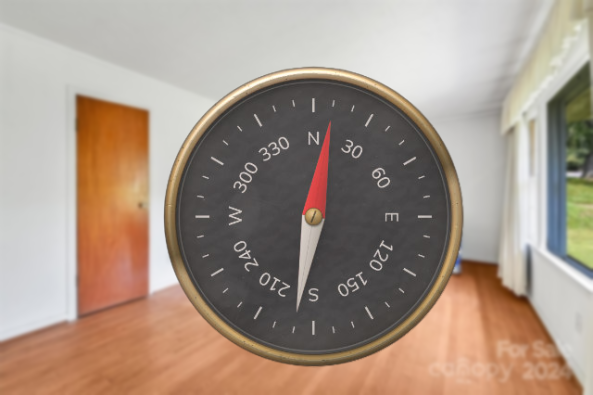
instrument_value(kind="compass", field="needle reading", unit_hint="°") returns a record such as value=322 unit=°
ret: value=10 unit=°
